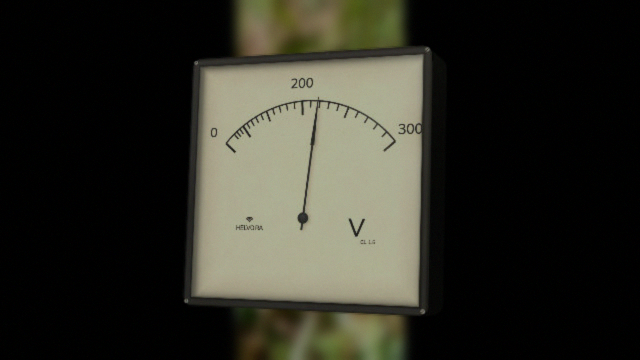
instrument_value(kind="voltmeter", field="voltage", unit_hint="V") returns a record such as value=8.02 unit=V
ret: value=220 unit=V
